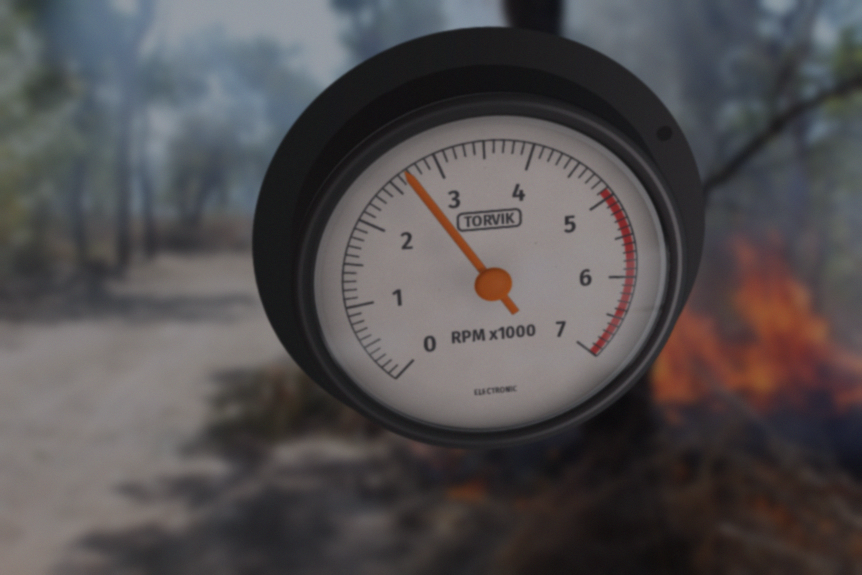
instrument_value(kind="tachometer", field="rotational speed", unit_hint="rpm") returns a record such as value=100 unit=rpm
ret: value=2700 unit=rpm
